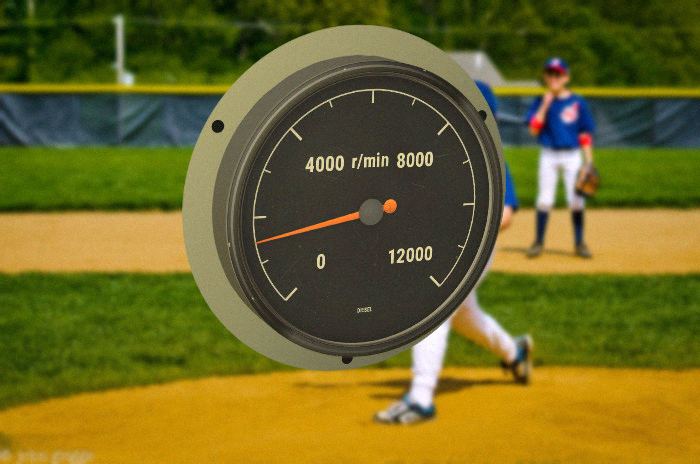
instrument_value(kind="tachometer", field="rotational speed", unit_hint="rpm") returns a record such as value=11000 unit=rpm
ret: value=1500 unit=rpm
